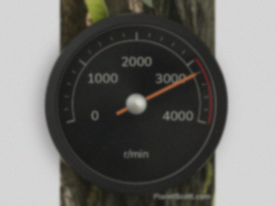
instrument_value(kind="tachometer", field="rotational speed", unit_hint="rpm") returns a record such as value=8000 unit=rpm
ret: value=3200 unit=rpm
